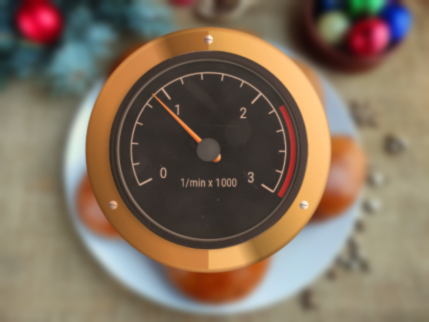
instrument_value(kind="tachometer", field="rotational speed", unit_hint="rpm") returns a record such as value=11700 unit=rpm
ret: value=900 unit=rpm
